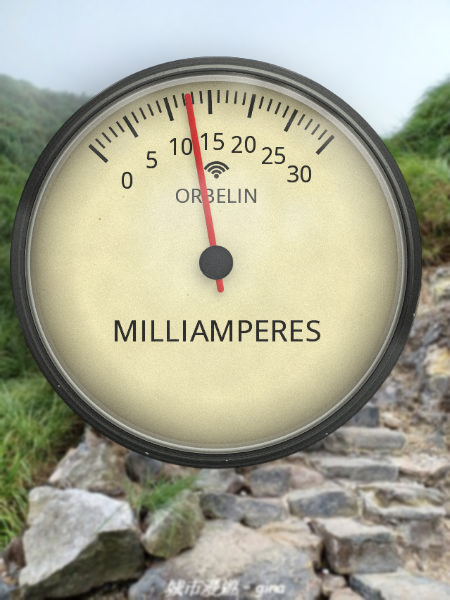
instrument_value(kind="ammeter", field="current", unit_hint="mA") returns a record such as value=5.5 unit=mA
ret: value=12.5 unit=mA
